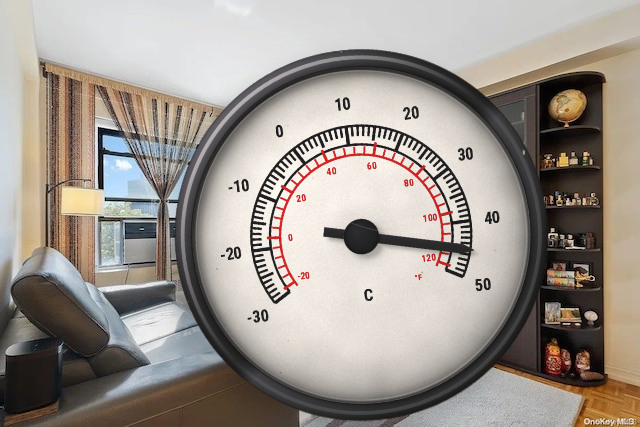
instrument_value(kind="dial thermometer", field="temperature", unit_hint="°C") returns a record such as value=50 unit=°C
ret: value=45 unit=°C
